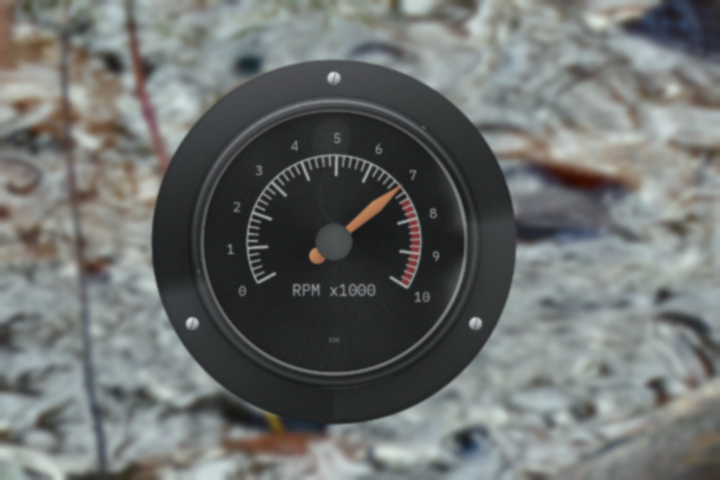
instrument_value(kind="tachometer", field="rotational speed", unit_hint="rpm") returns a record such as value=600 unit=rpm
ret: value=7000 unit=rpm
